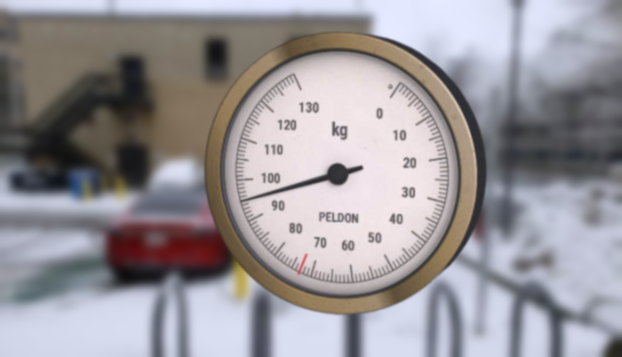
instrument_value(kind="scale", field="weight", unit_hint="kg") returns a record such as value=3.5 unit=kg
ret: value=95 unit=kg
